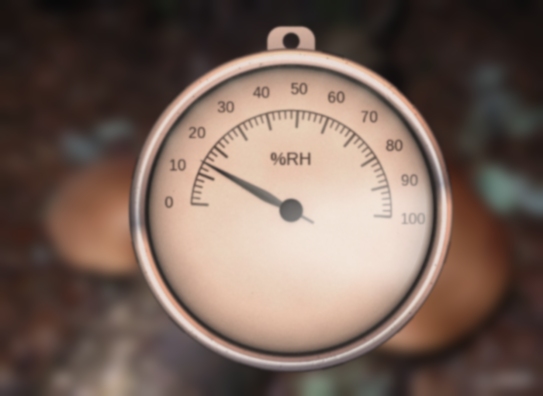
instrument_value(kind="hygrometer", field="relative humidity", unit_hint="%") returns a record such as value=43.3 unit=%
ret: value=14 unit=%
